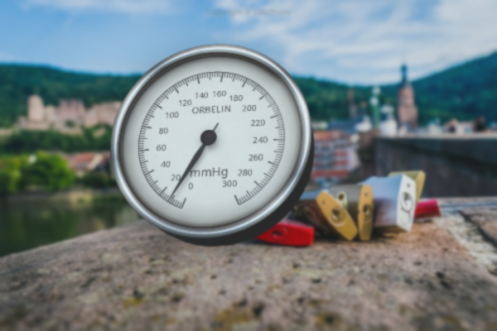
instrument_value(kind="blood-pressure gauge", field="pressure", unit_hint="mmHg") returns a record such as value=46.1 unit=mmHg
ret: value=10 unit=mmHg
